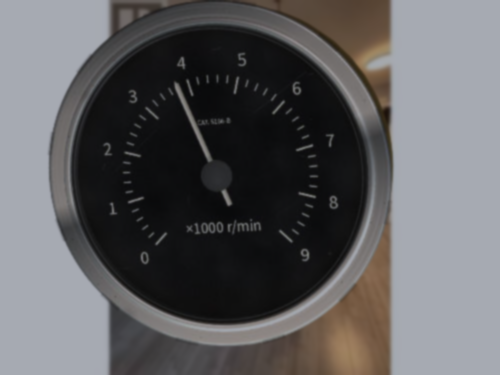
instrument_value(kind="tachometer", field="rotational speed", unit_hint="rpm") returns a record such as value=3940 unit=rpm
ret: value=3800 unit=rpm
